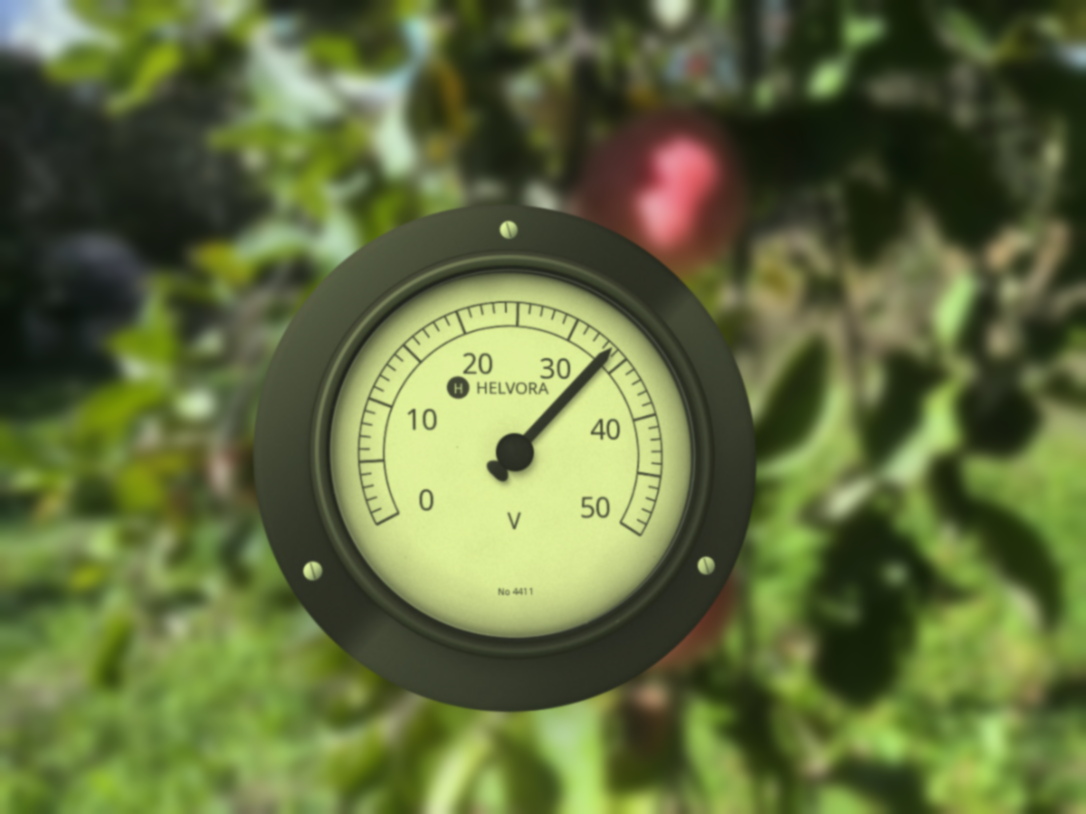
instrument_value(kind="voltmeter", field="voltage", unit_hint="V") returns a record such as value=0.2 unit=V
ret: value=33.5 unit=V
